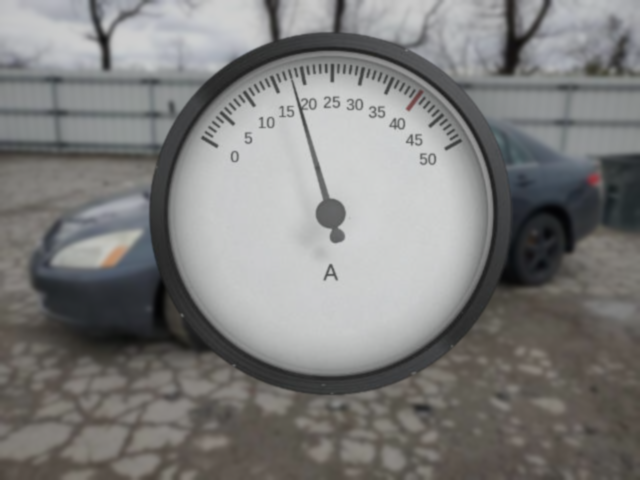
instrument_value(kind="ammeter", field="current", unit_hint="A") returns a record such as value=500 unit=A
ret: value=18 unit=A
